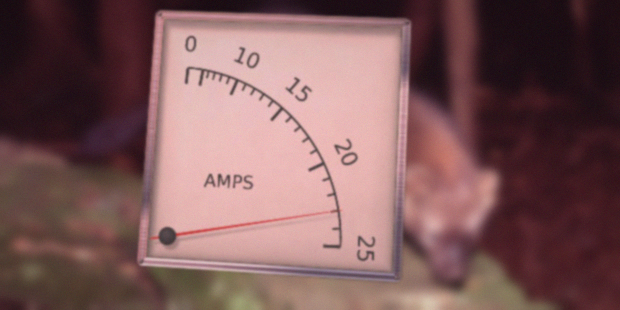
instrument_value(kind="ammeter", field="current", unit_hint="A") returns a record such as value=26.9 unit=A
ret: value=23 unit=A
